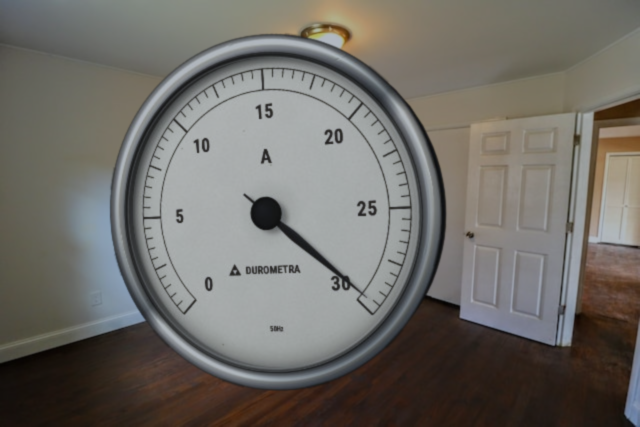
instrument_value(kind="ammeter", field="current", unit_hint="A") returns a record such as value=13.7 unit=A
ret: value=29.5 unit=A
